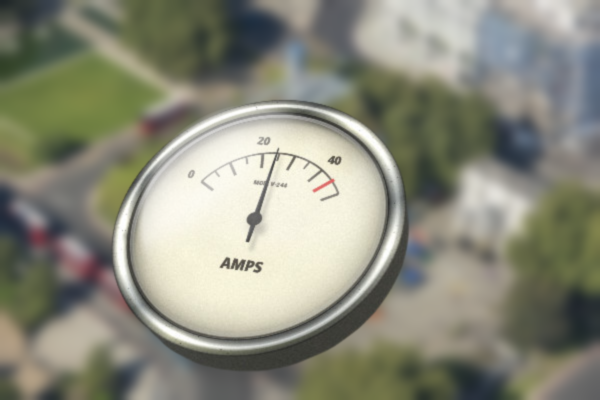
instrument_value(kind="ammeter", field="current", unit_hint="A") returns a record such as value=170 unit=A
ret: value=25 unit=A
